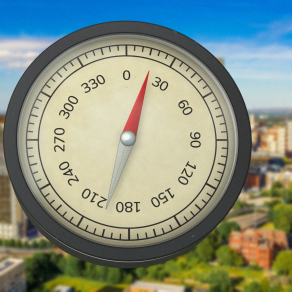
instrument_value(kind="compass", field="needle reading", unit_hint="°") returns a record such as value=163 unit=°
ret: value=17.5 unit=°
